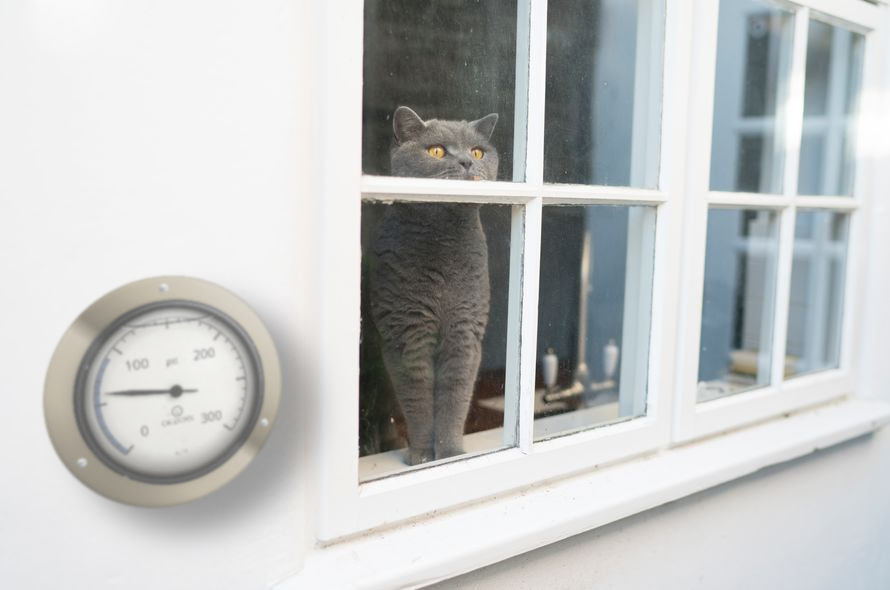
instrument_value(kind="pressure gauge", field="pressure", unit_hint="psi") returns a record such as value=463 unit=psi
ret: value=60 unit=psi
